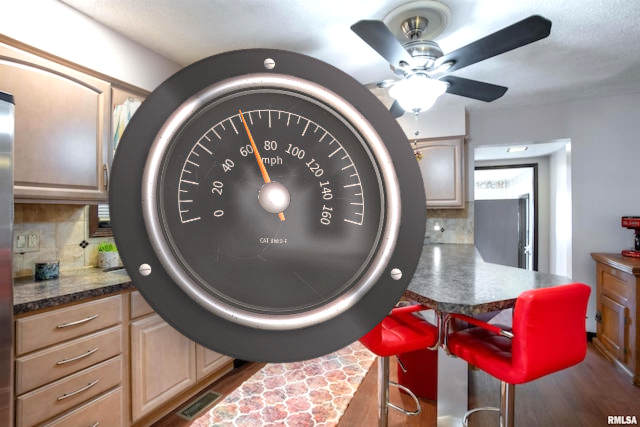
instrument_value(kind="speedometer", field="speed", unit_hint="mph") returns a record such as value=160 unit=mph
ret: value=65 unit=mph
